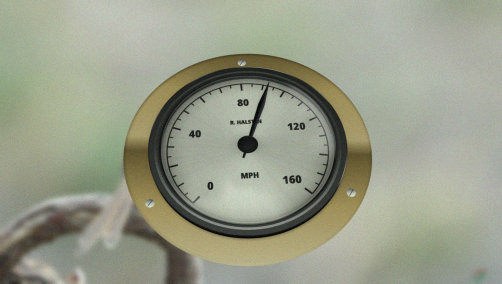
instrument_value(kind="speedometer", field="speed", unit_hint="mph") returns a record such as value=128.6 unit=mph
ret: value=92.5 unit=mph
